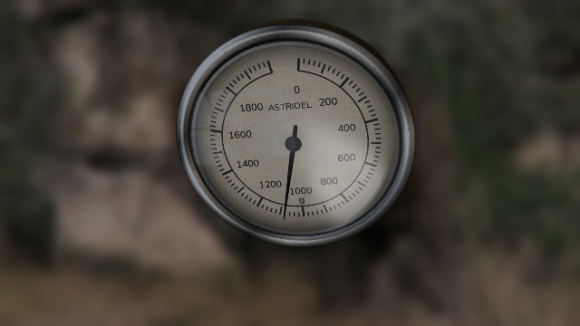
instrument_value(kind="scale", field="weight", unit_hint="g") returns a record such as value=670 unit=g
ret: value=1080 unit=g
